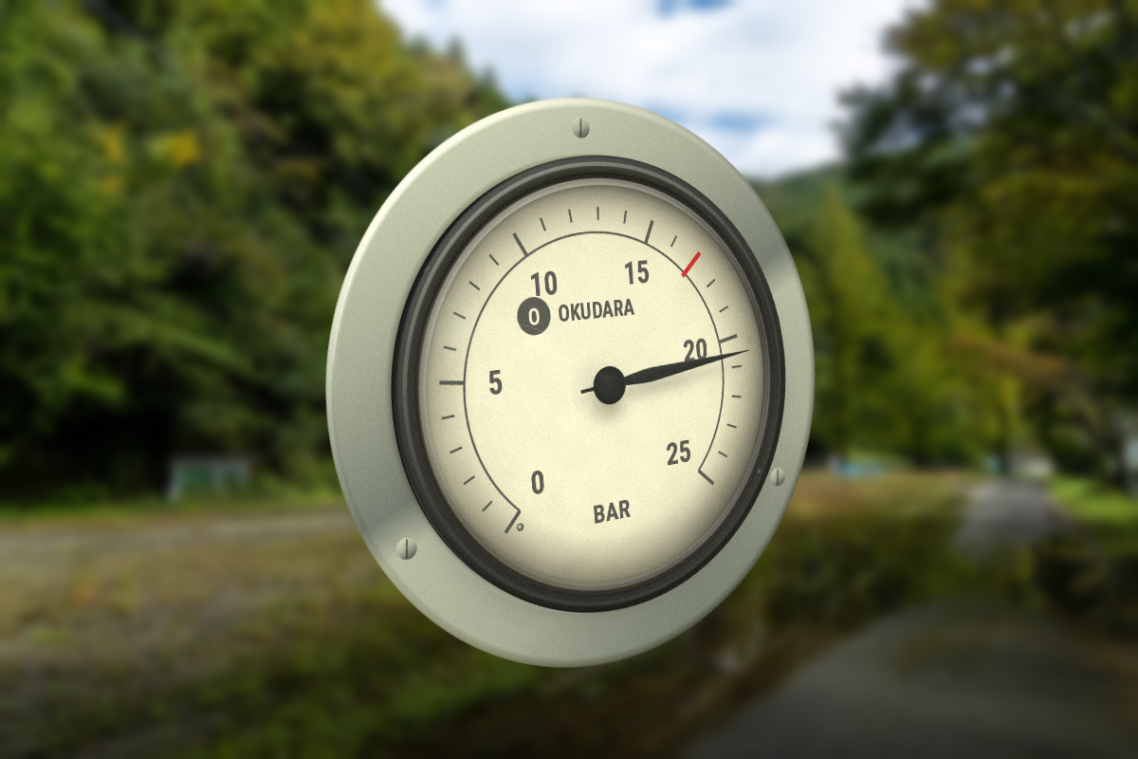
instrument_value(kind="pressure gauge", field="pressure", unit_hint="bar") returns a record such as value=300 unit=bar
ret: value=20.5 unit=bar
